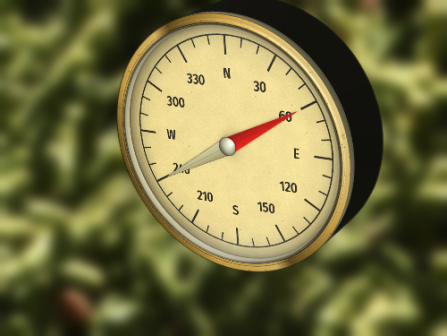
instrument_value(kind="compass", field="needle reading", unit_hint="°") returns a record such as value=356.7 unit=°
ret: value=60 unit=°
